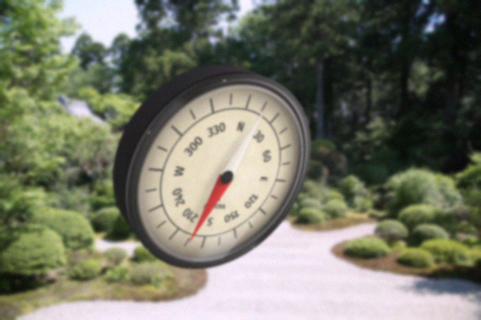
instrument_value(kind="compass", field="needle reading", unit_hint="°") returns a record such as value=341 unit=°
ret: value=195 unit=°
